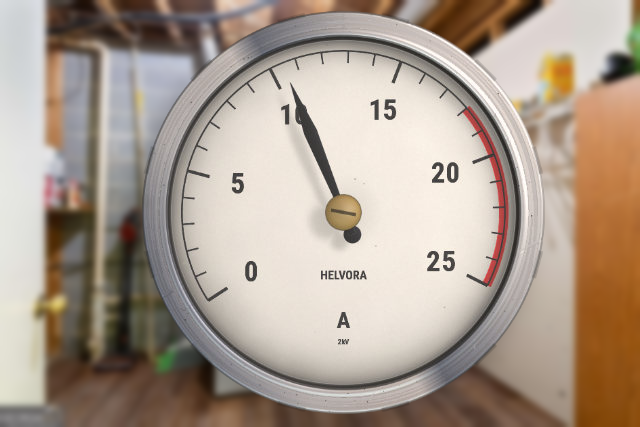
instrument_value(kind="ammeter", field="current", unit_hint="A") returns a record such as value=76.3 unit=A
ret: value=10.5 unit=A
